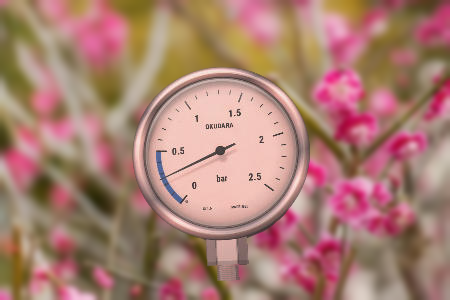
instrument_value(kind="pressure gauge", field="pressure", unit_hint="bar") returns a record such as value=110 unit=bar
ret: value=0.25 unit=bar
